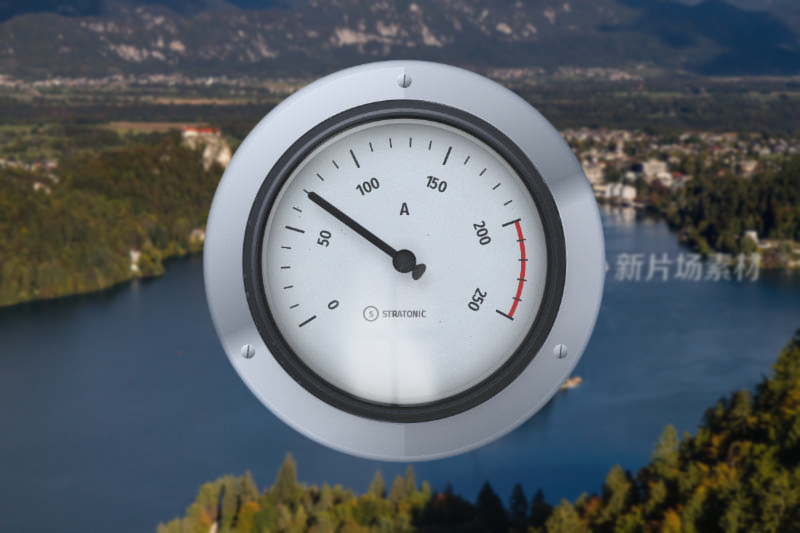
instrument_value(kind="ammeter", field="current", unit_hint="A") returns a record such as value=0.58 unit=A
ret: value=70 unit=A
